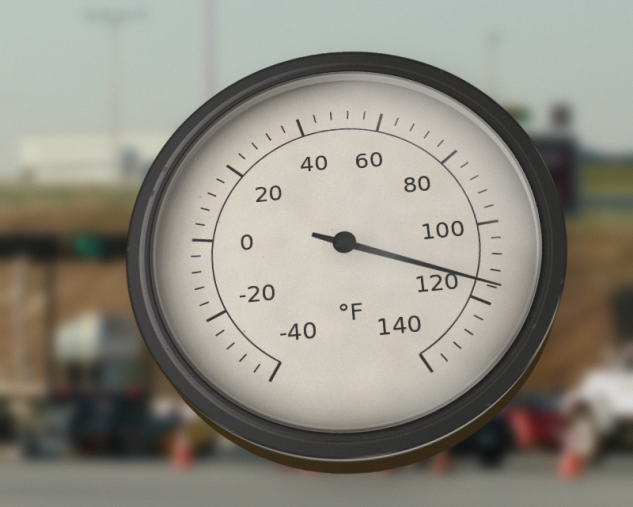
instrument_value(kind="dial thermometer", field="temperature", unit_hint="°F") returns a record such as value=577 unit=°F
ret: value=116 unit=°F
